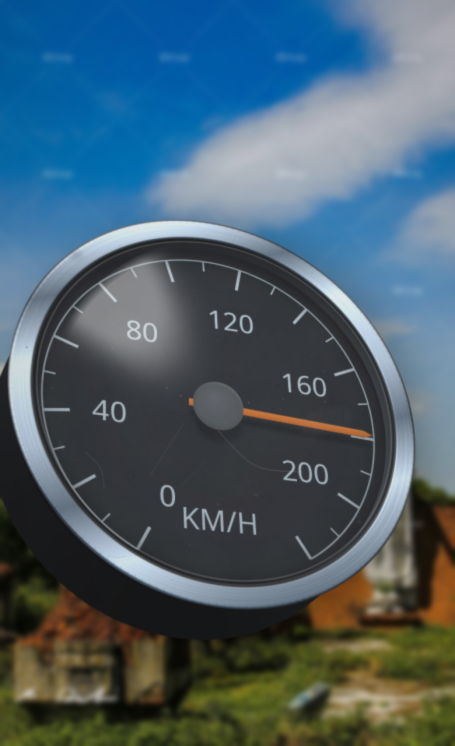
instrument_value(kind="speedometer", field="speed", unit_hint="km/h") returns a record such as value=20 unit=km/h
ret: value=180 unit=km/h
